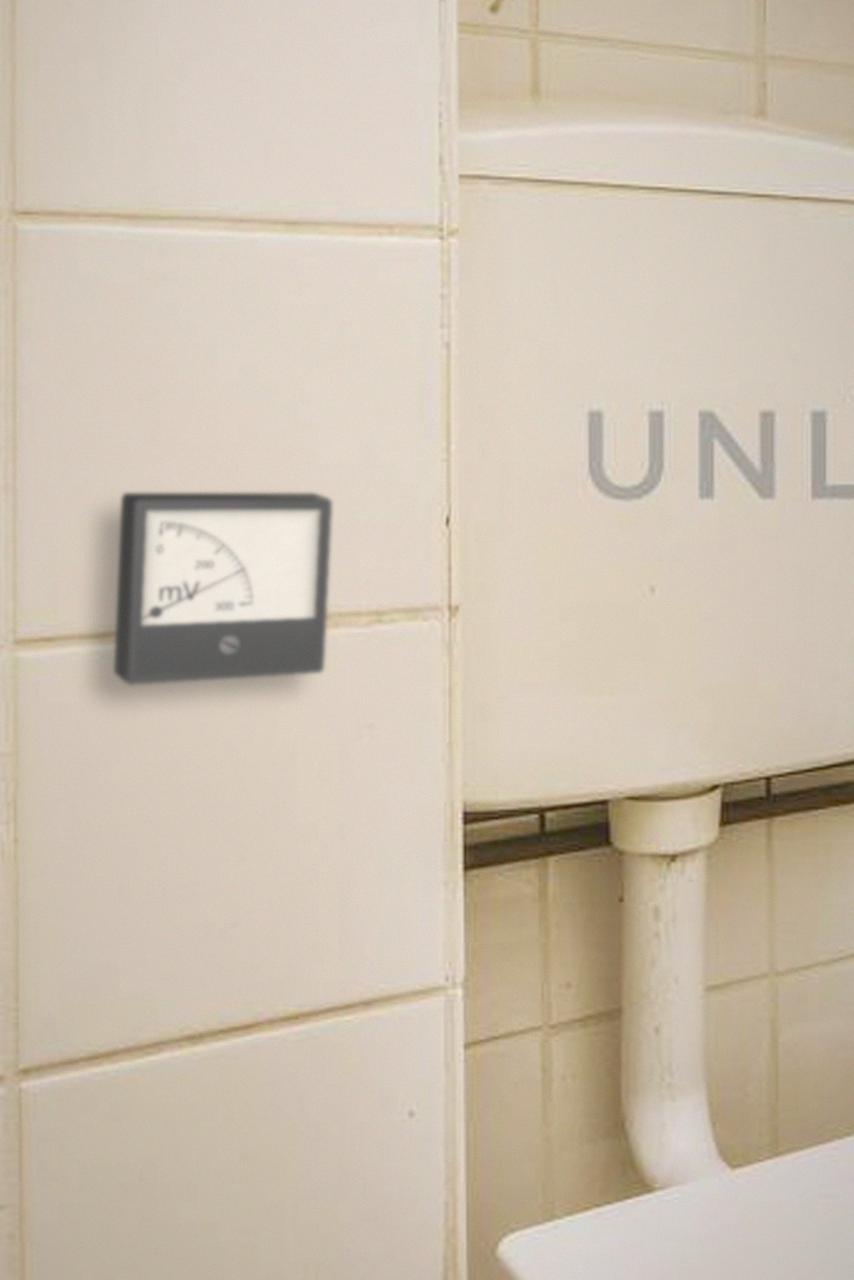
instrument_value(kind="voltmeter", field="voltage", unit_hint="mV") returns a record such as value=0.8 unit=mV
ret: value=250 unit=mV
